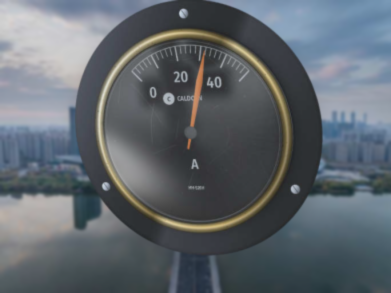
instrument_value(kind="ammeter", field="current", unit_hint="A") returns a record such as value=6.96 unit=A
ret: value=32 unit=A
